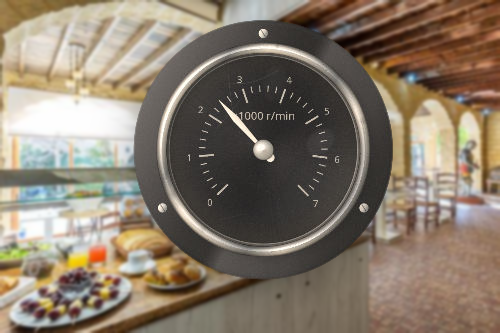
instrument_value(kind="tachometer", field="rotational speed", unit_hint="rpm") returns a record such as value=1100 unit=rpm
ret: value=2400 unit=rpm
